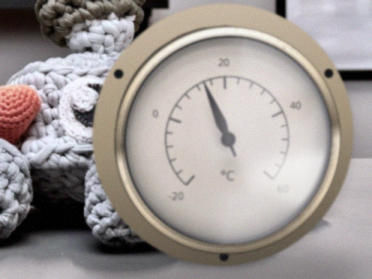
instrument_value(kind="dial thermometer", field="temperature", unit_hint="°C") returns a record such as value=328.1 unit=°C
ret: value=14 unit=°C
